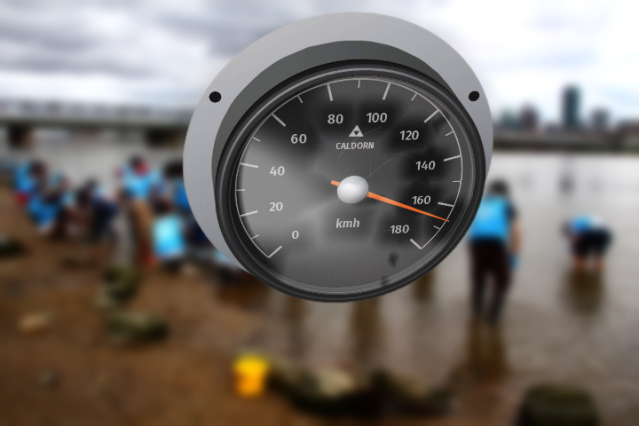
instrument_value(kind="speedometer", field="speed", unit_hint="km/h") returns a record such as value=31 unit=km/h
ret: value=165 unit=km/h
